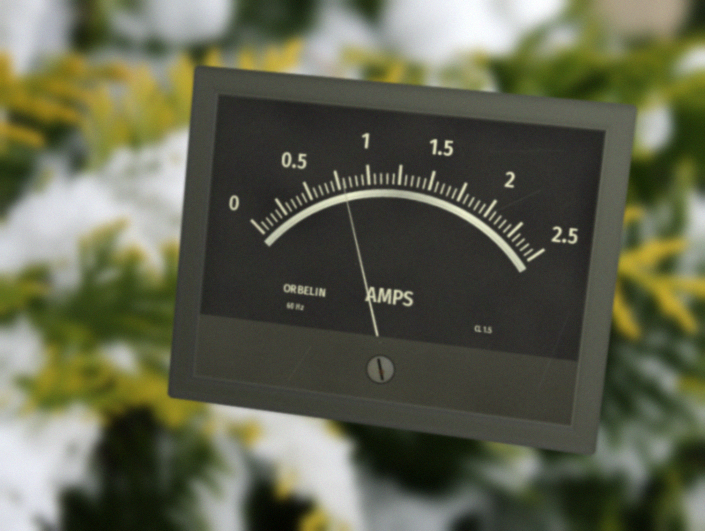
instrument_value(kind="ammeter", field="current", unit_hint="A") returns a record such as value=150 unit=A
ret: value=0.8 unit=A
